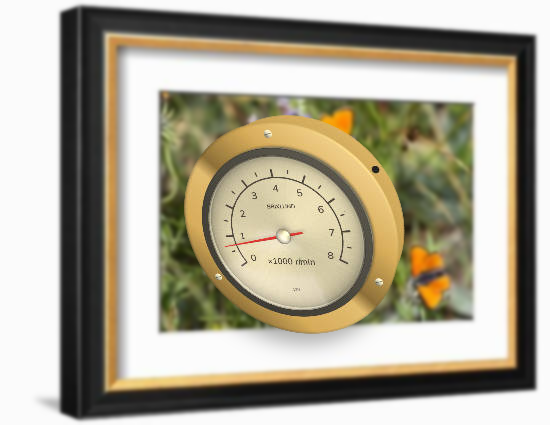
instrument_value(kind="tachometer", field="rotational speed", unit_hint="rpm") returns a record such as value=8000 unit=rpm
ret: value=750 unit=rpm
